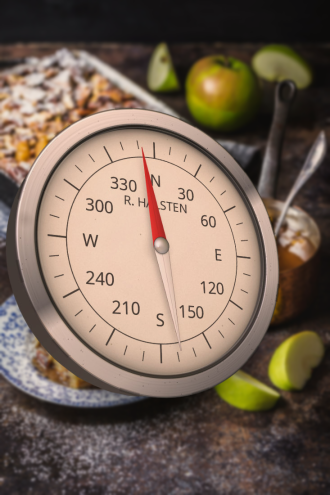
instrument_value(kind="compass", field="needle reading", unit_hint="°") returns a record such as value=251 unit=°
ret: value=350 unit=°
